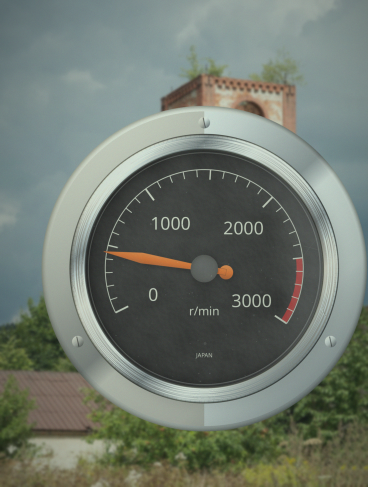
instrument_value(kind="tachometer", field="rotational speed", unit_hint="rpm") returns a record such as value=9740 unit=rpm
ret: value=450 unit=rpm
